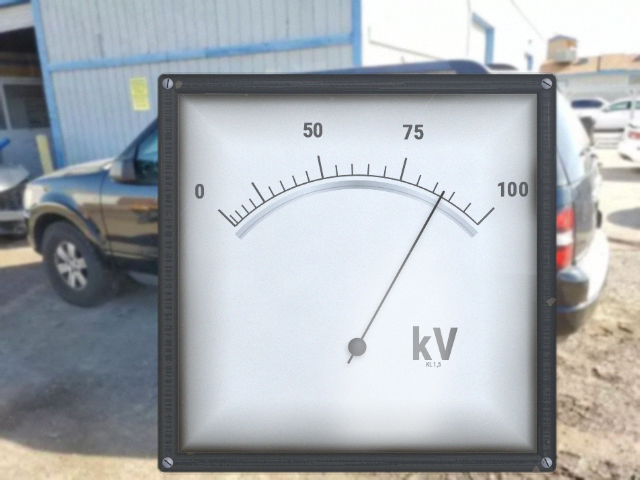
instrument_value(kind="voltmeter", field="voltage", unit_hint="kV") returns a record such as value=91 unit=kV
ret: value=87.5 unit=kV
